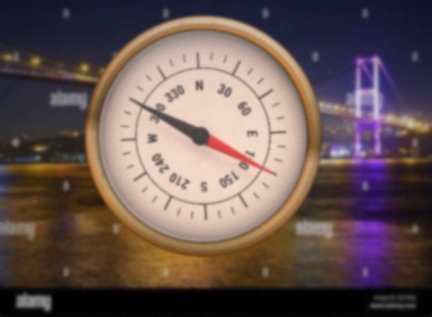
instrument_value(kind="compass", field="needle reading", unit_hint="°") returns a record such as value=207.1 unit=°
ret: value=120 unit=°
